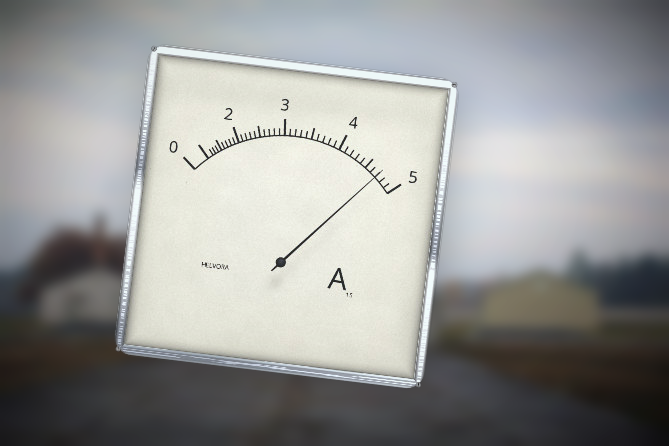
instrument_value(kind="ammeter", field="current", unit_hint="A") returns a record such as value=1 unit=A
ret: value=4.7 unit=A
